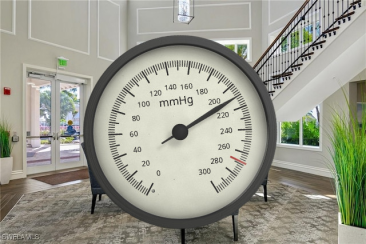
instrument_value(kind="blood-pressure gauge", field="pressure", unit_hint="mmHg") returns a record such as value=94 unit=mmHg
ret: value=210 unit=mmHg
